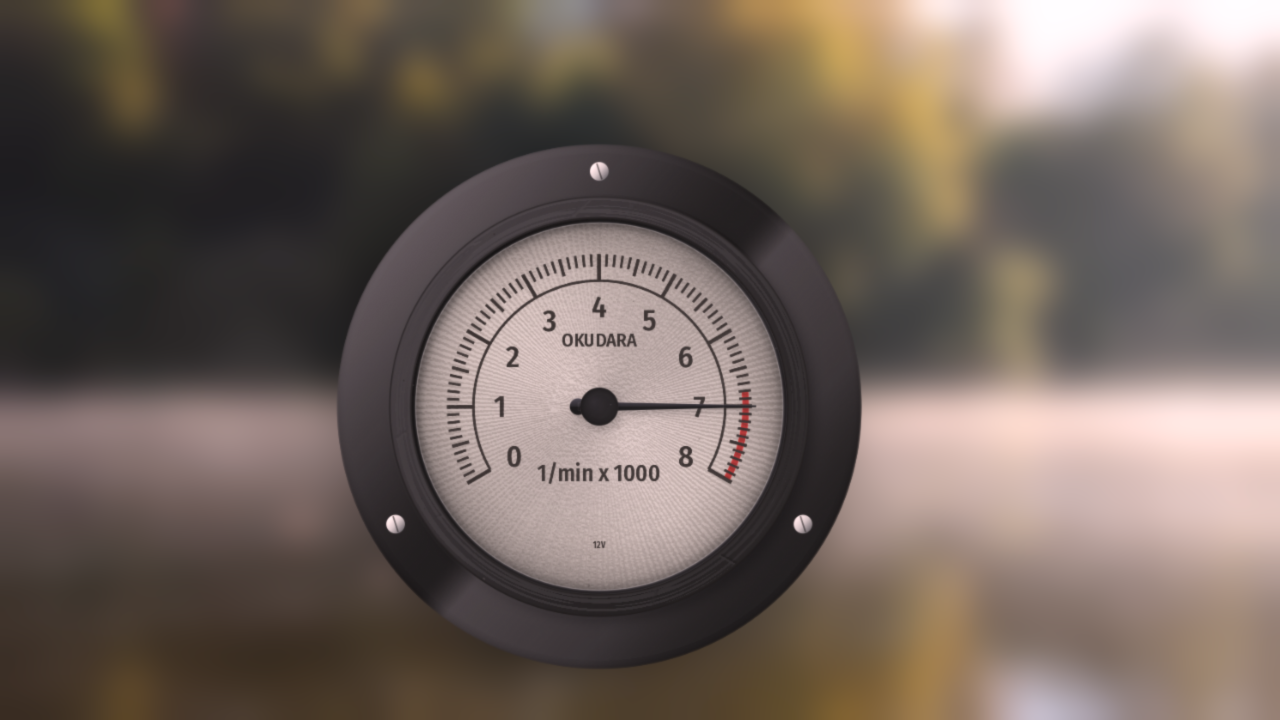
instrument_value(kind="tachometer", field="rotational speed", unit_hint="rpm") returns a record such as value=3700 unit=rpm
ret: value=7000 unit=rpm
